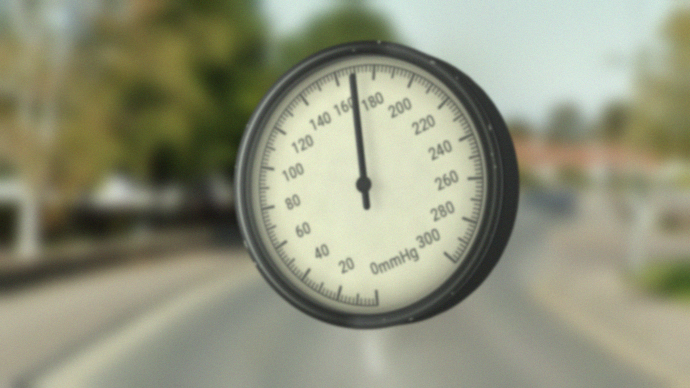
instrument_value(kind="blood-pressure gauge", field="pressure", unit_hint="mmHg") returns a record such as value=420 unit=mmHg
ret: value=170 unit=mmHg
